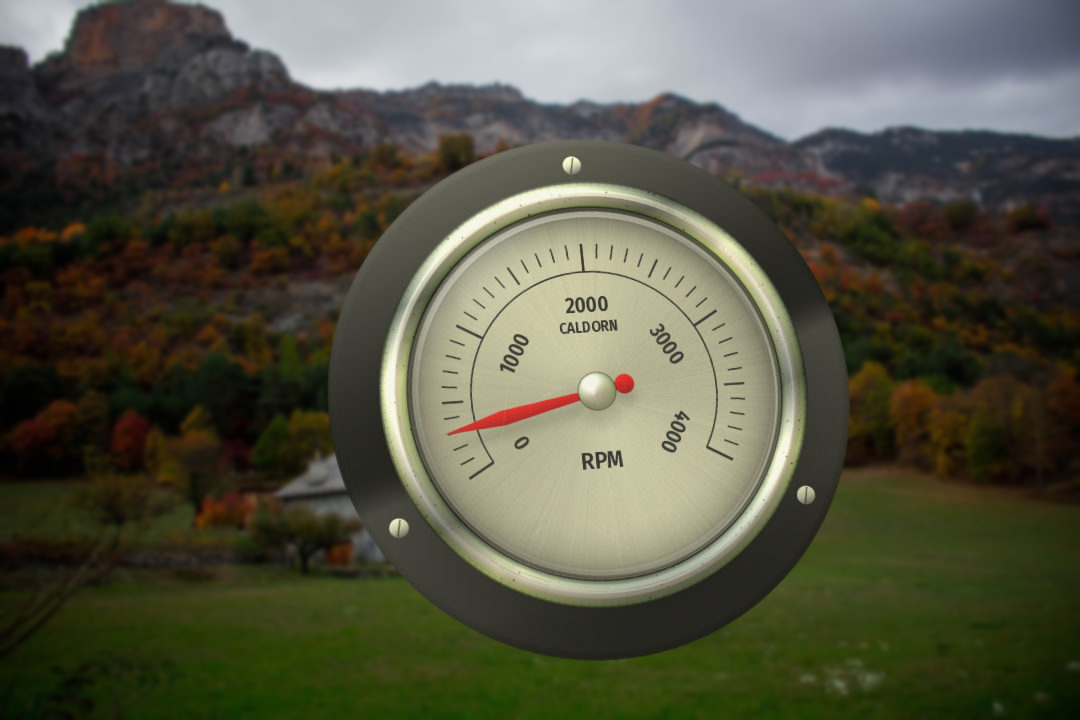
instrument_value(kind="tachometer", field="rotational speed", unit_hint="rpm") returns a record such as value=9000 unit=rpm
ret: value=300 unit=rpm
